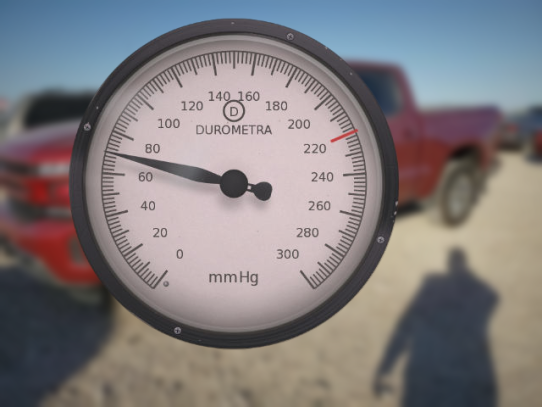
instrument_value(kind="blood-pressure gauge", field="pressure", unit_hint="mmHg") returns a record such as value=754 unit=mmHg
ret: value=70 unit=mmHg
